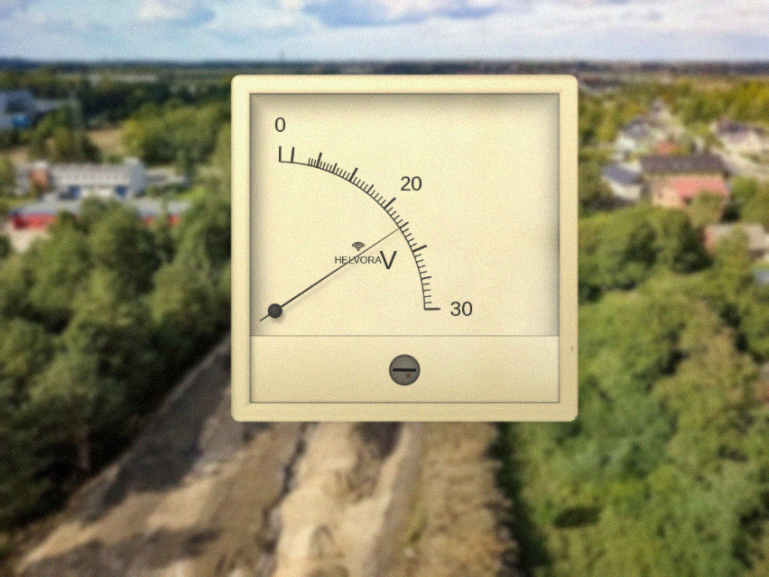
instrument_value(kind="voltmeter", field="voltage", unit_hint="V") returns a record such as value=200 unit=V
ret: value=22.5 unit=V
